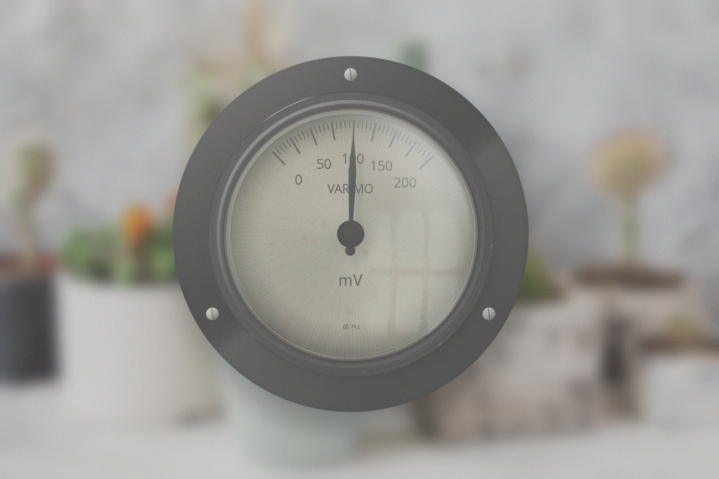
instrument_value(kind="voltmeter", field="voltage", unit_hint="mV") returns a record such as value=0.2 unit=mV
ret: value=100 unit=mV
